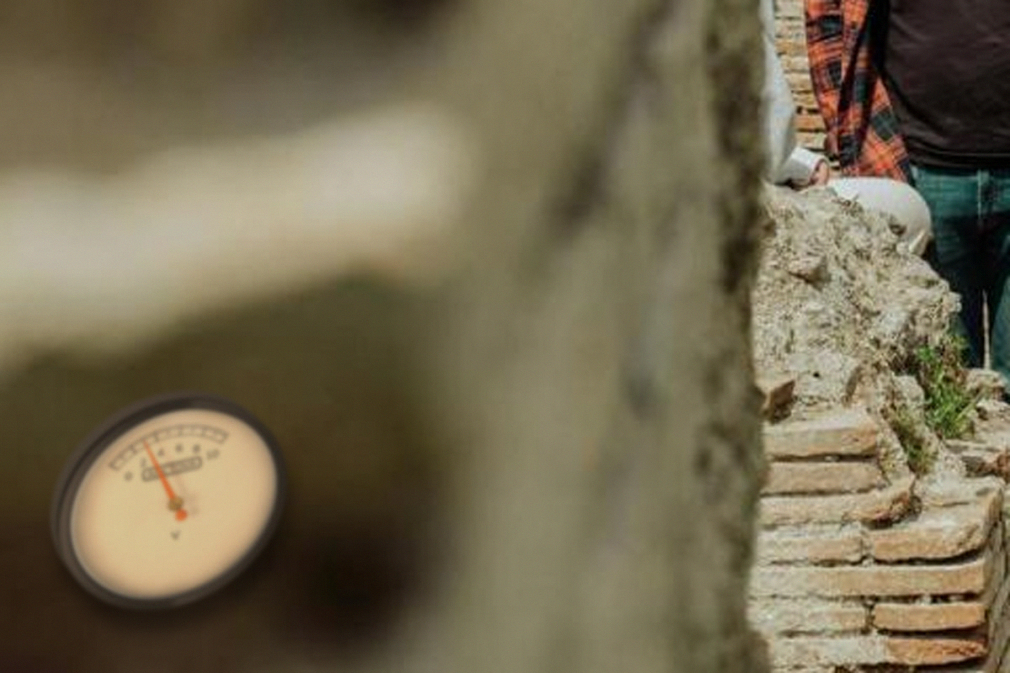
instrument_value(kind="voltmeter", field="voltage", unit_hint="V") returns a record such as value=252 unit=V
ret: value=3 unit=V
